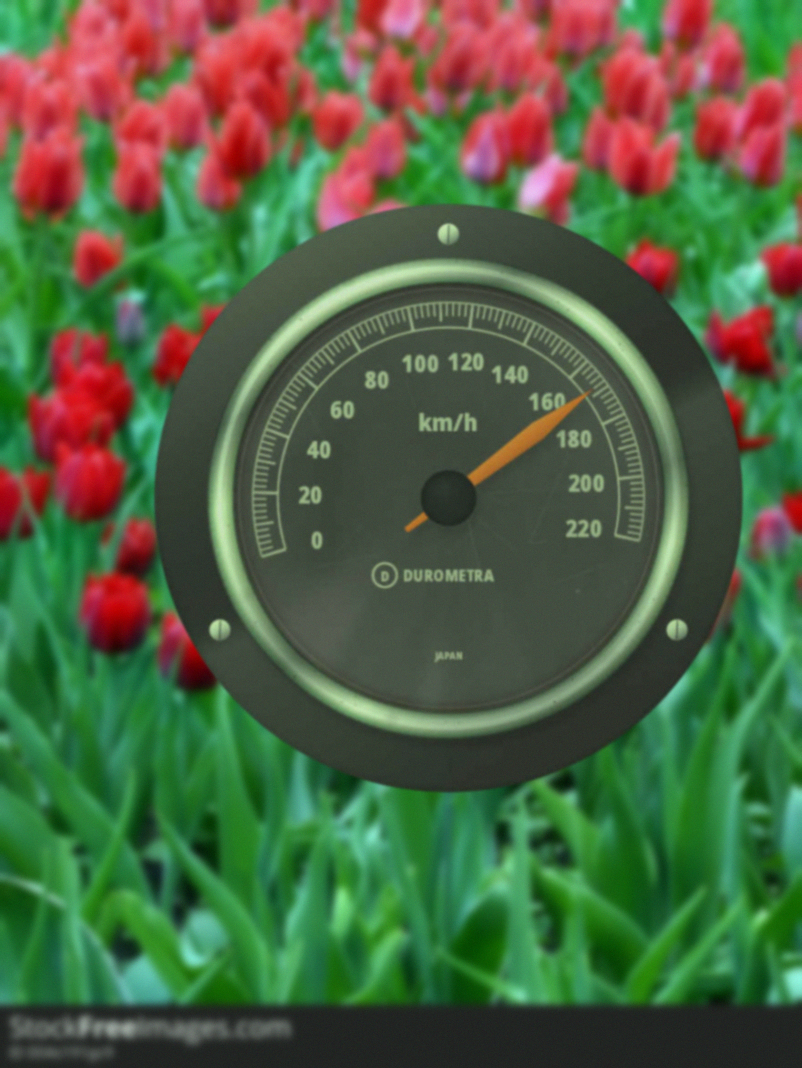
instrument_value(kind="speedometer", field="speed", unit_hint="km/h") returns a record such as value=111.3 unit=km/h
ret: value=168 unit=km/h
